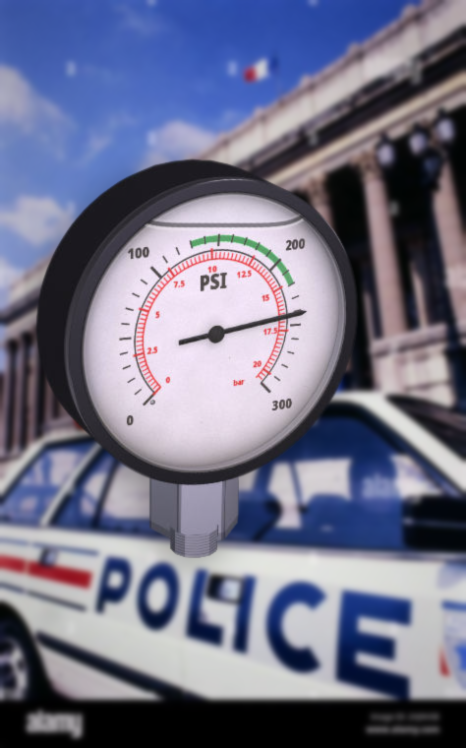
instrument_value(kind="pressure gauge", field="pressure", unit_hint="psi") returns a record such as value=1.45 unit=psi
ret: value=240 unit=psi
